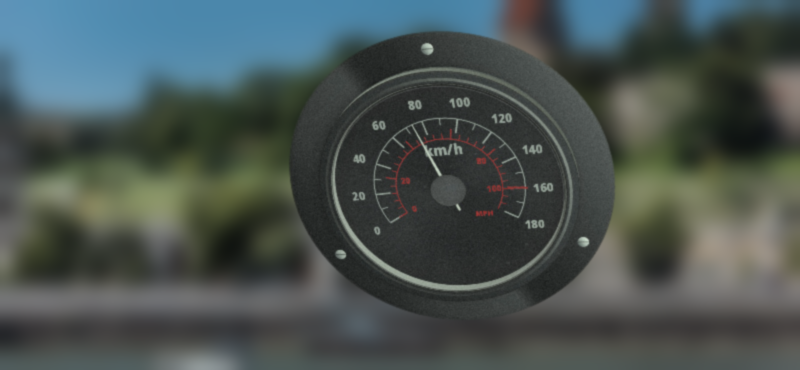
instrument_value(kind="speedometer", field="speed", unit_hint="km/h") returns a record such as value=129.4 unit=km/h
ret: value=75 unit=km/h
